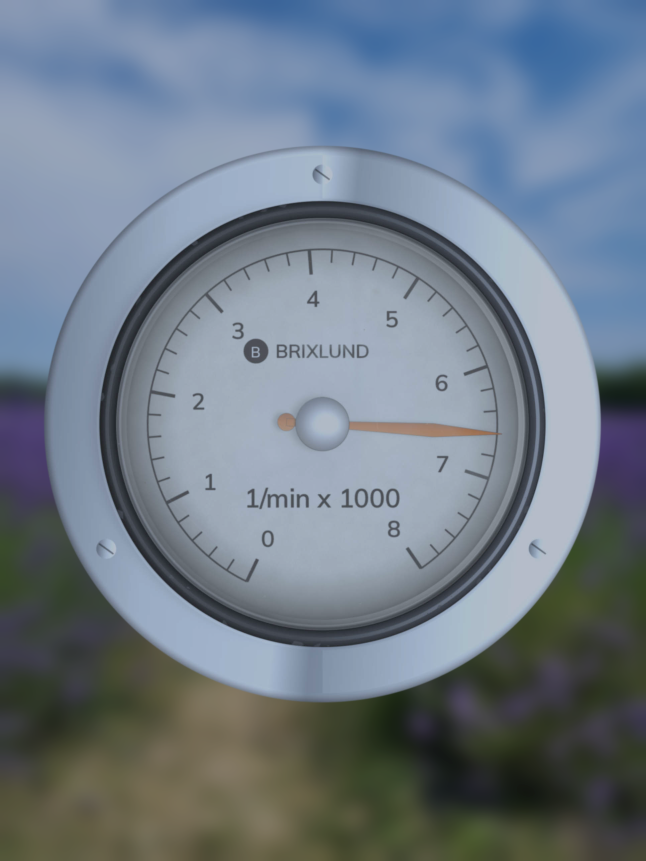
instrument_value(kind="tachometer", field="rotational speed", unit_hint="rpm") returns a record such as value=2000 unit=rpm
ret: value=6600 unit=rpm
